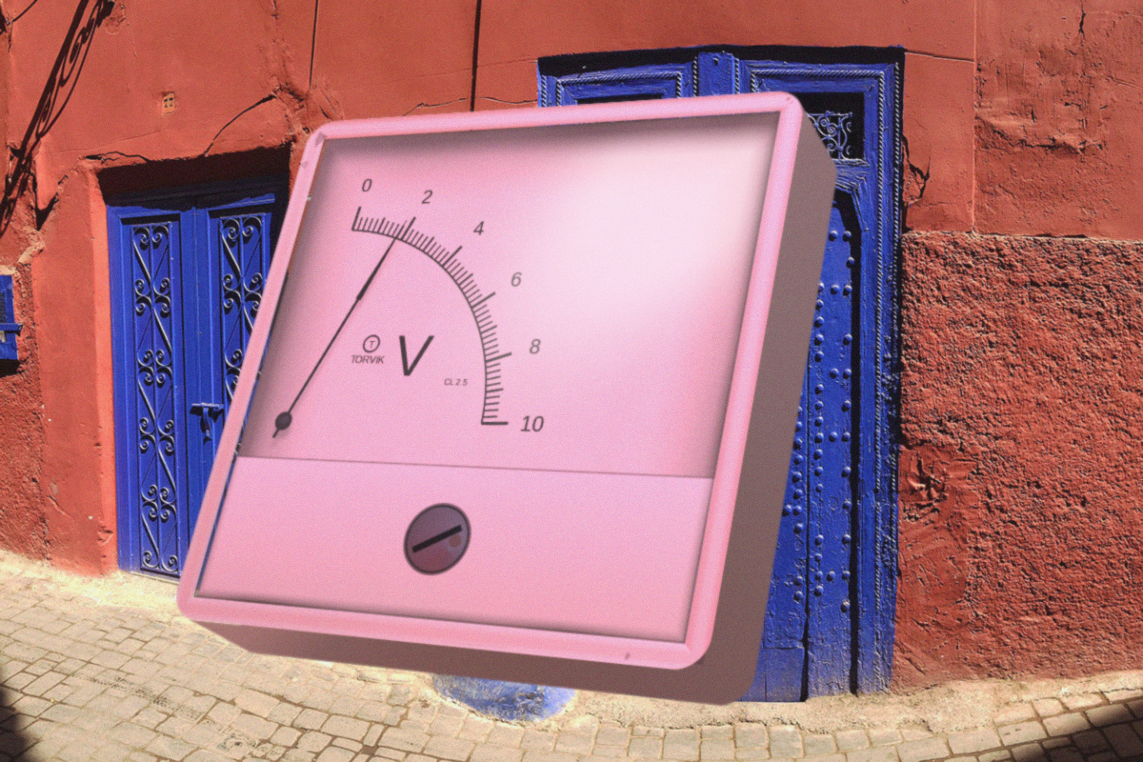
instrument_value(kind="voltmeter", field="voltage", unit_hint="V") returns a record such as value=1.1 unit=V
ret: value=2 unit=V
